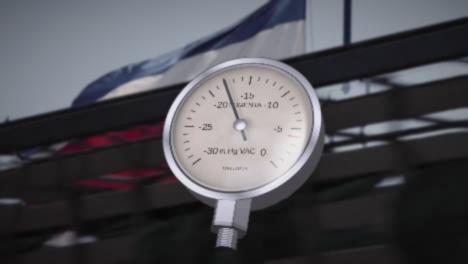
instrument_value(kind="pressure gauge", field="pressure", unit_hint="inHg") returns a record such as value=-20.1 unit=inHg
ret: value=-18 unit=inHg
